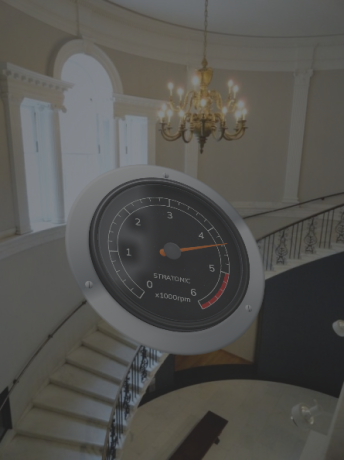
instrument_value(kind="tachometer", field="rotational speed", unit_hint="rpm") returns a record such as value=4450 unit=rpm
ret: value=4400 unit=rpm
